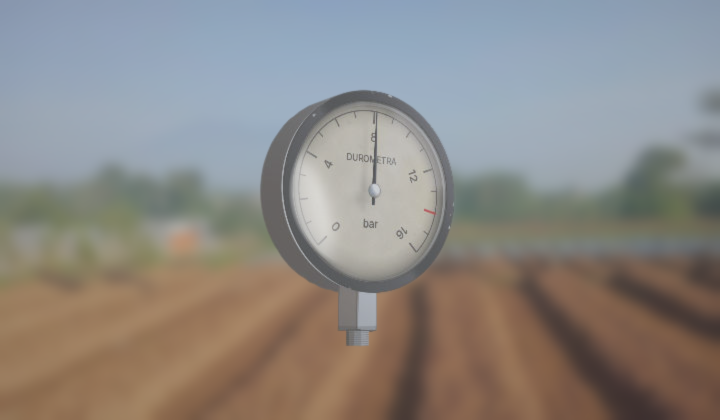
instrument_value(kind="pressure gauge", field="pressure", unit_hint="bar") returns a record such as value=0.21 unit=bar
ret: value=8 unit=bar
